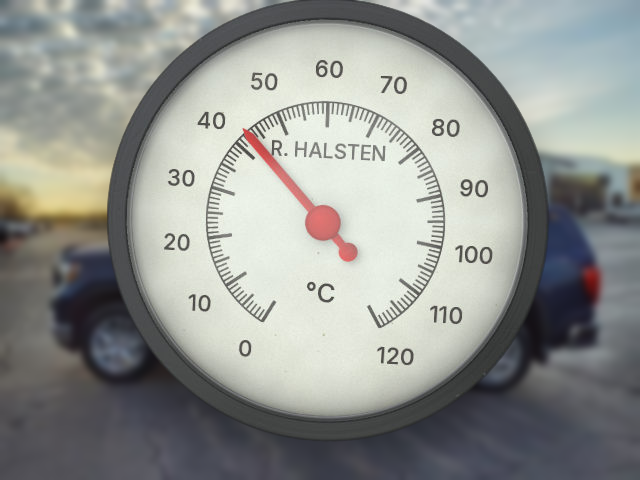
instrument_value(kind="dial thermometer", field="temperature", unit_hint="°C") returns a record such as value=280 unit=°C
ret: value=43 unit=°C
